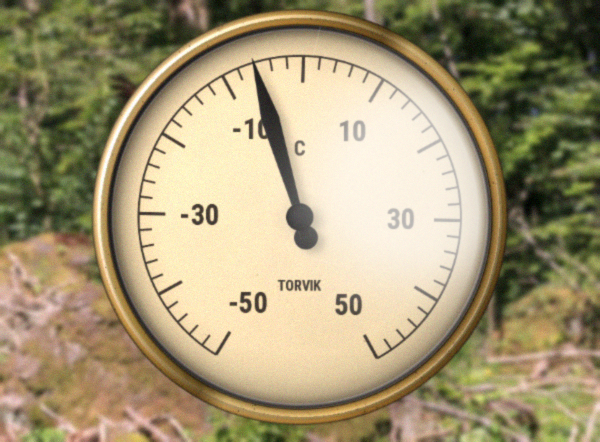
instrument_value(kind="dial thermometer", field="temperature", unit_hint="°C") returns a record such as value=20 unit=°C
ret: value=-6 unit=°C
